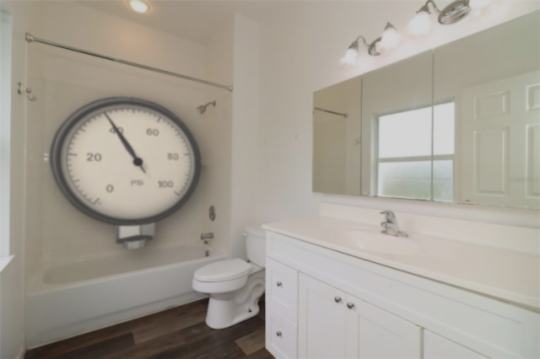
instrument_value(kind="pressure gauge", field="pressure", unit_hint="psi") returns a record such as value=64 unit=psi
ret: value=40 unit=psi
